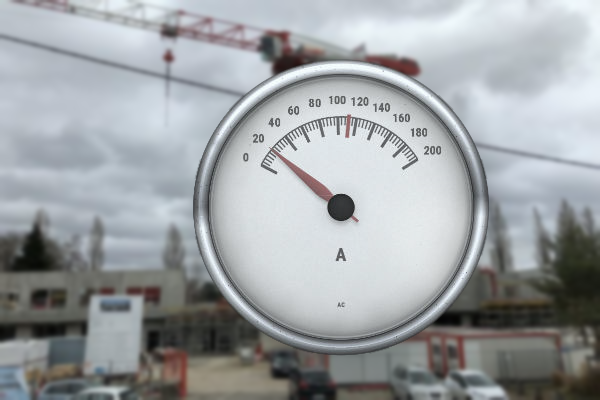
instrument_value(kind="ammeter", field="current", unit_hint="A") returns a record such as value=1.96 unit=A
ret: value=20 unit=A
